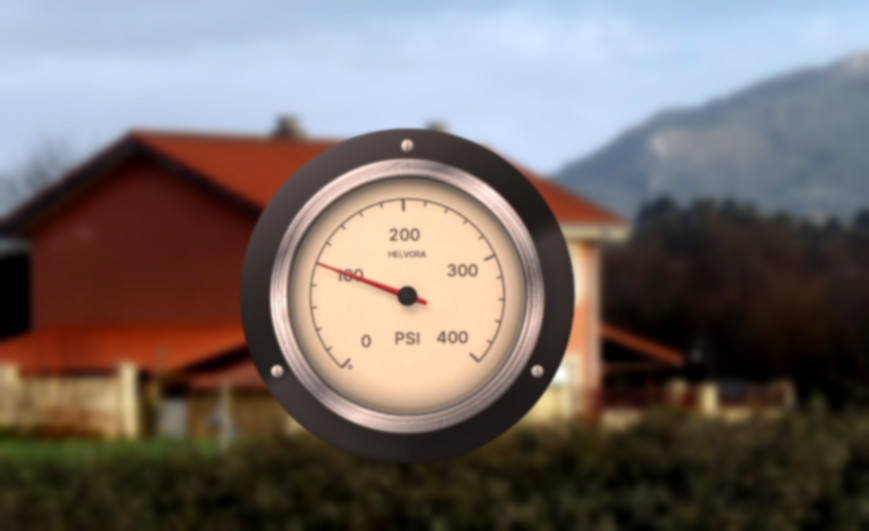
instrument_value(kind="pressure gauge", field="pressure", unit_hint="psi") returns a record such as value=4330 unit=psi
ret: value=100 unit=psi
